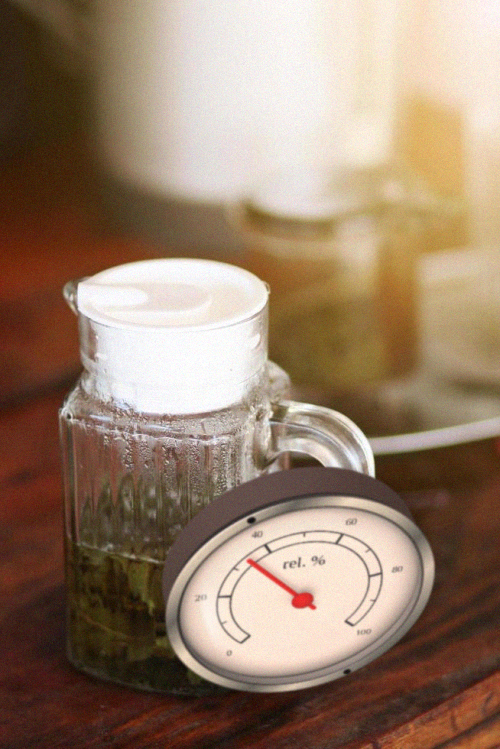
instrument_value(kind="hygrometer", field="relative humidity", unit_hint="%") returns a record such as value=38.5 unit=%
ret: value=35 unit=%
